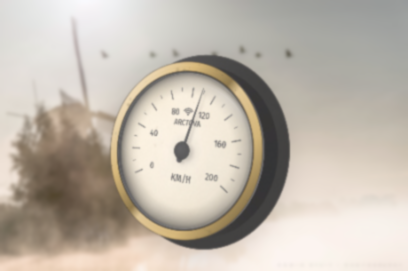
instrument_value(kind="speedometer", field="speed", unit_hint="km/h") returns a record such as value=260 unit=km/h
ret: value=110 unit=km/h
